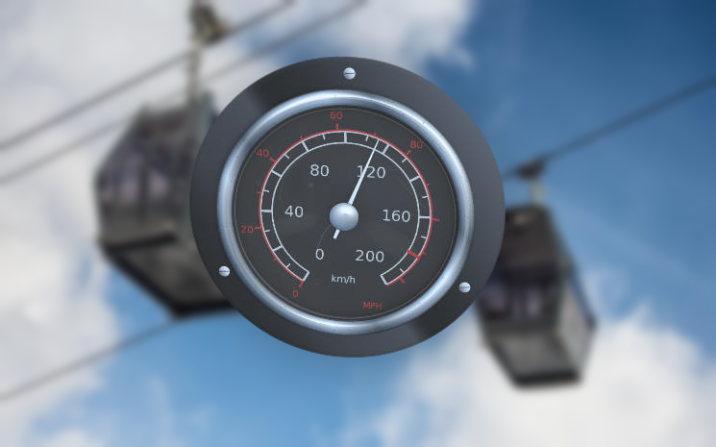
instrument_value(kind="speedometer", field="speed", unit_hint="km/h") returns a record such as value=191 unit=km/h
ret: value=115 unit=km/h
